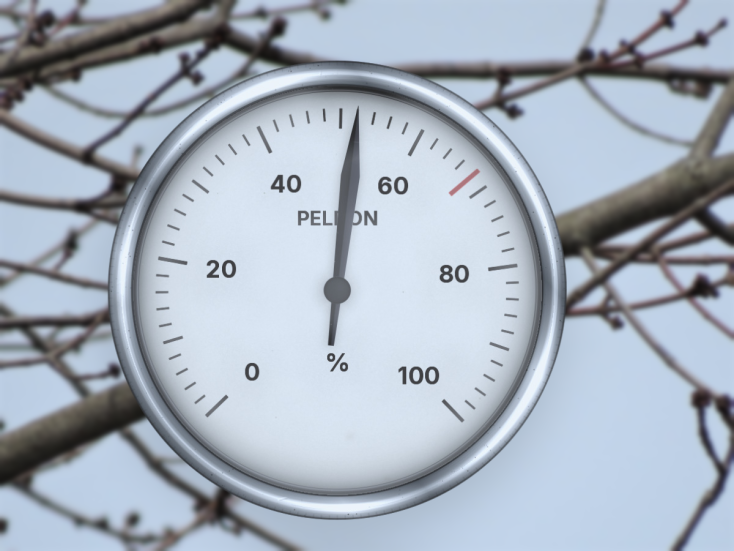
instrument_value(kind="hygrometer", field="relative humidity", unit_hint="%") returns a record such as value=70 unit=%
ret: value=52 unit=%
